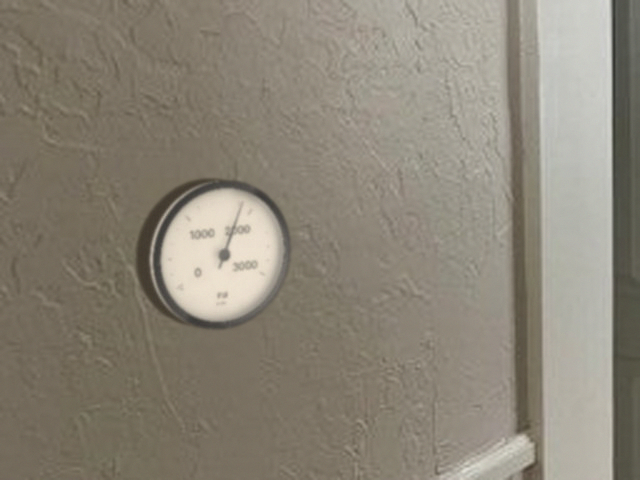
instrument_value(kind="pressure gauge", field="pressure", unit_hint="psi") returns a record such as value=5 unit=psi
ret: value=1800 unit=psi
